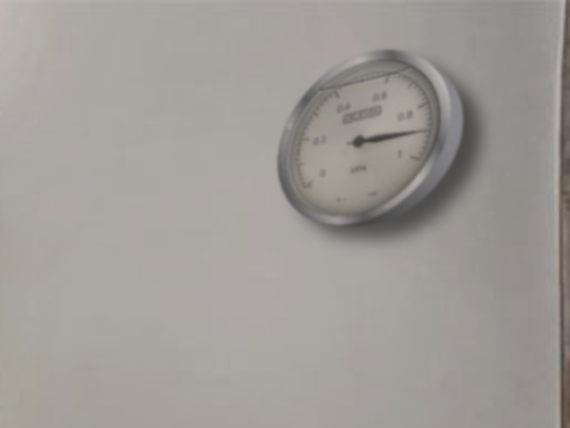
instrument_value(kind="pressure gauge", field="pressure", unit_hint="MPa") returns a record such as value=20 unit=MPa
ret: value=0.9 unit=MPa
